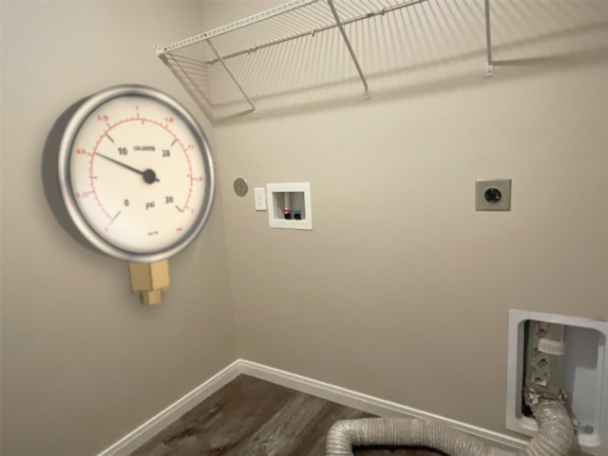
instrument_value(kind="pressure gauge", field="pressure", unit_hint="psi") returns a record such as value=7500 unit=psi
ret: value=7.5 unit=psi
